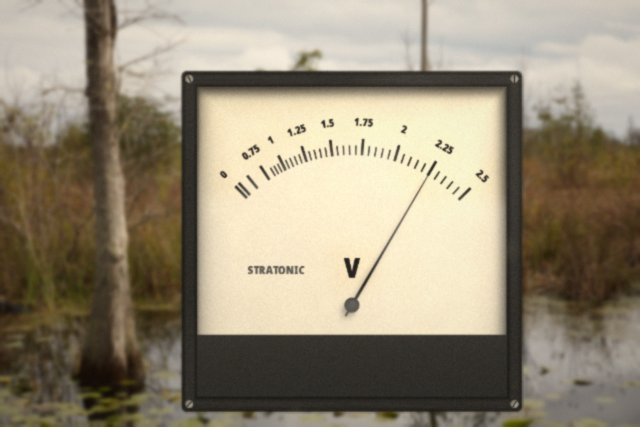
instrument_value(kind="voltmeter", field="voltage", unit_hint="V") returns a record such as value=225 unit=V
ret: value=2.25 unit=V
